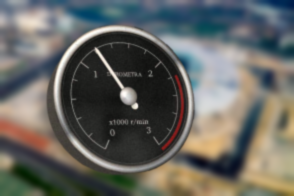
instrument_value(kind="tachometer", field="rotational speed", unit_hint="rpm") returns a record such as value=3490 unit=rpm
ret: value=1200 unit=rpm
